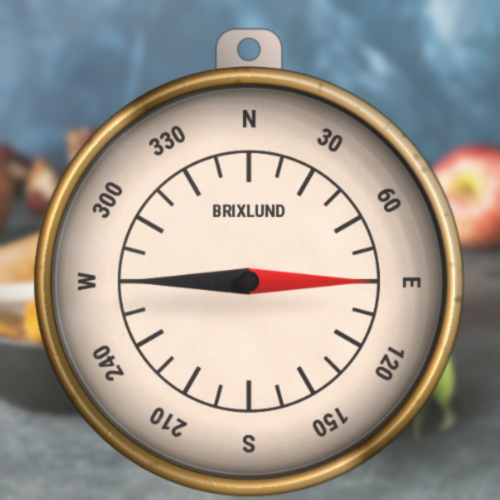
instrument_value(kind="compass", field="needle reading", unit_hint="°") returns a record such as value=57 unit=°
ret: value=90 unit=°
